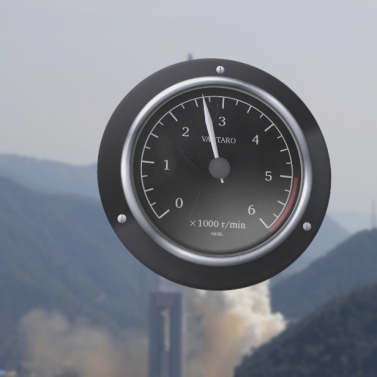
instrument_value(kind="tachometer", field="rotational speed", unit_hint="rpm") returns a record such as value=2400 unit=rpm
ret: value=2625 unit=rpm
